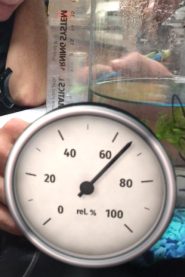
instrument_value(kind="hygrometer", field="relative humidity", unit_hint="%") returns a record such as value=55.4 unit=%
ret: value=65 unit=%
